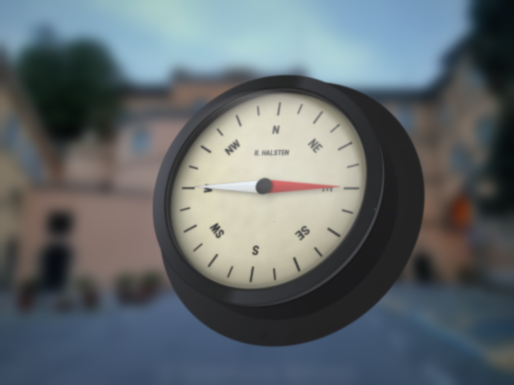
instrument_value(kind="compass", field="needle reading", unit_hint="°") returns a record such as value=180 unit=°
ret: value=90 unit=°
